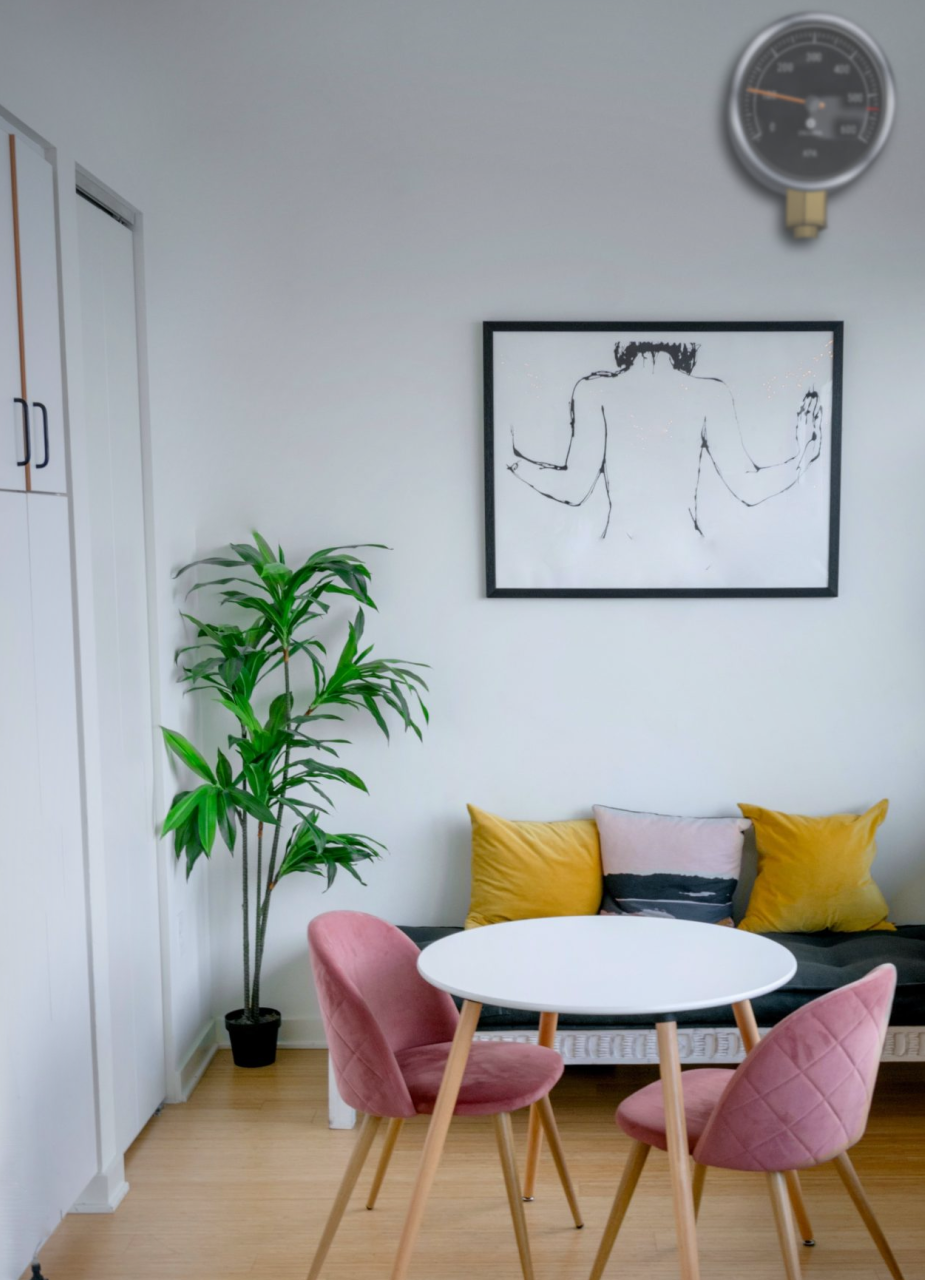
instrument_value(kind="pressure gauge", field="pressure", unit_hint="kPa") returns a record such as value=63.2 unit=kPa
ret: value=100 unit=kPa
